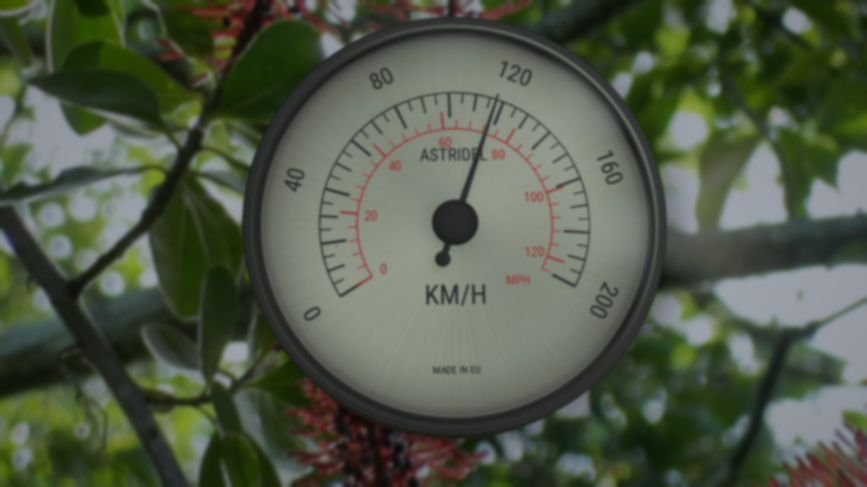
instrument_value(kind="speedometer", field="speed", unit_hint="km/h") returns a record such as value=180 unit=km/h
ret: value=117.5 unit=km/h
